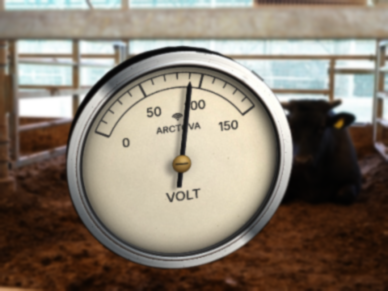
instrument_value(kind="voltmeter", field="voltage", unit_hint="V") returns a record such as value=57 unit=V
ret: value=90 unit=V
